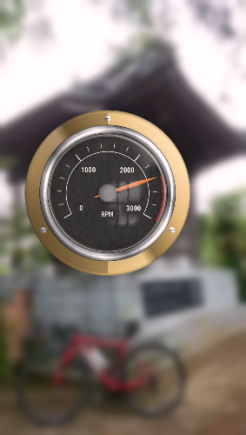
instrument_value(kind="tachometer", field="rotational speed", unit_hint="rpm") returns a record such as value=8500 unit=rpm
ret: value=2400 unit=rpm
